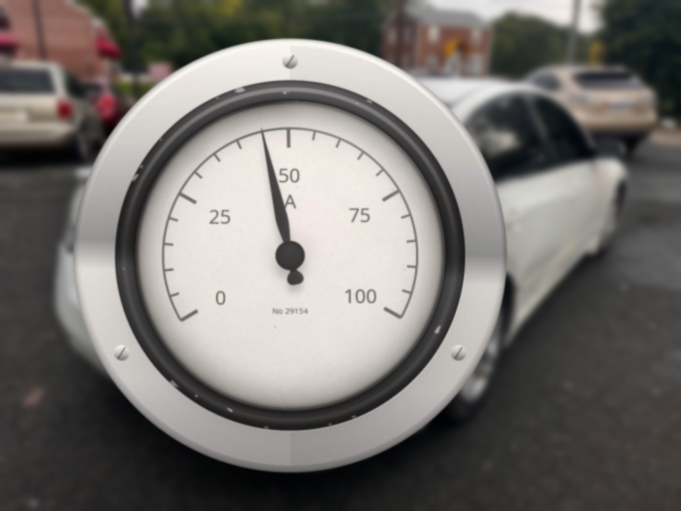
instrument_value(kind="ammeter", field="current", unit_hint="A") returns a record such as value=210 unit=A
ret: value=45 unit=A
